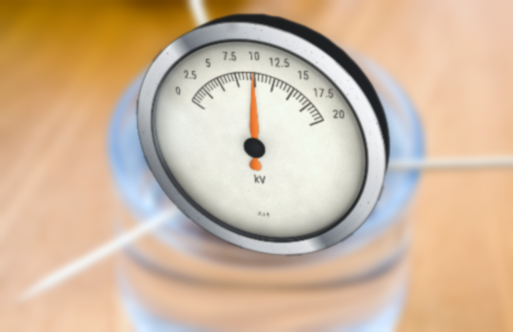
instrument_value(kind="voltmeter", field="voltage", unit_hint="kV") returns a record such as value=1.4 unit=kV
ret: value=10 unit=kV
